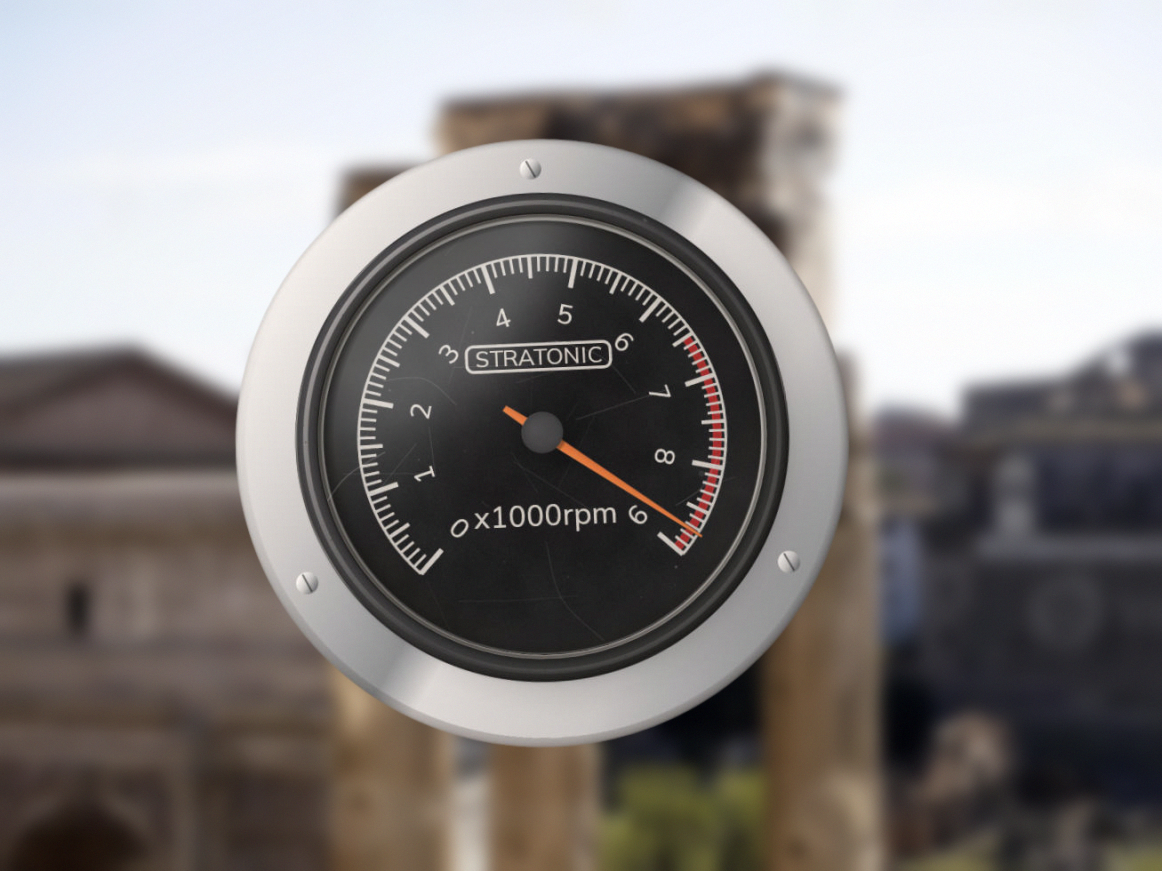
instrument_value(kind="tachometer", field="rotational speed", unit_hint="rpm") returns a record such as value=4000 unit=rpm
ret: value=8750 unit=rpm
